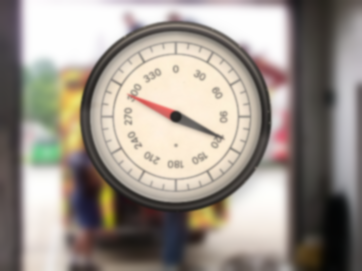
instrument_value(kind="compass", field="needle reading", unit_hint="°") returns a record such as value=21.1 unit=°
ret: value=295 unit=°
